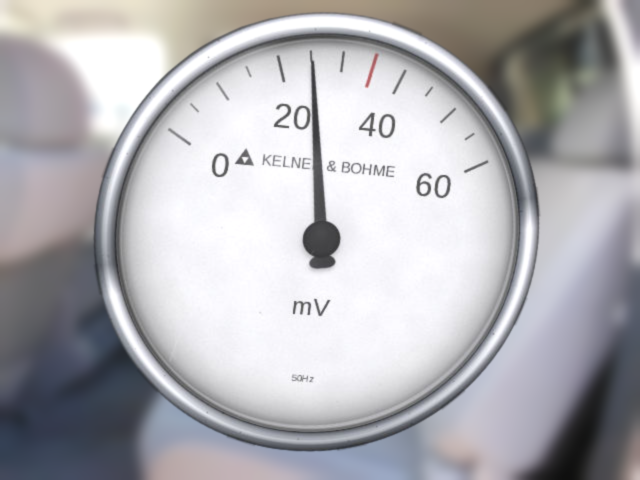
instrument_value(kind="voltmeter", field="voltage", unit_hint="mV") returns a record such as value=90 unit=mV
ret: value=25 unit=mV
